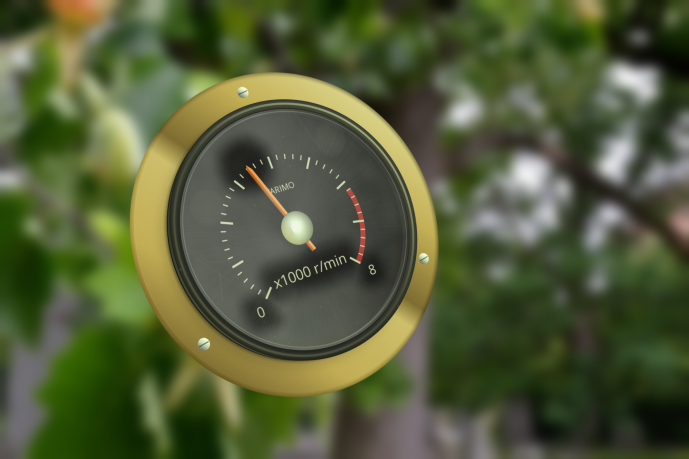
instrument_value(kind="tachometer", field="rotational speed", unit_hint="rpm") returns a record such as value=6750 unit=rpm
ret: value=3400 unit=rpm
